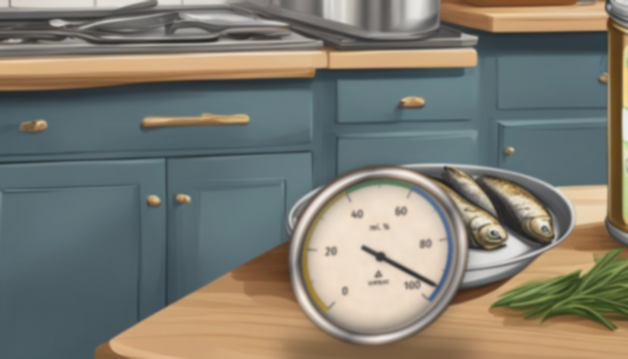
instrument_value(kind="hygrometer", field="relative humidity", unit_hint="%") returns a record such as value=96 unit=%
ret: value=95 unit=%
